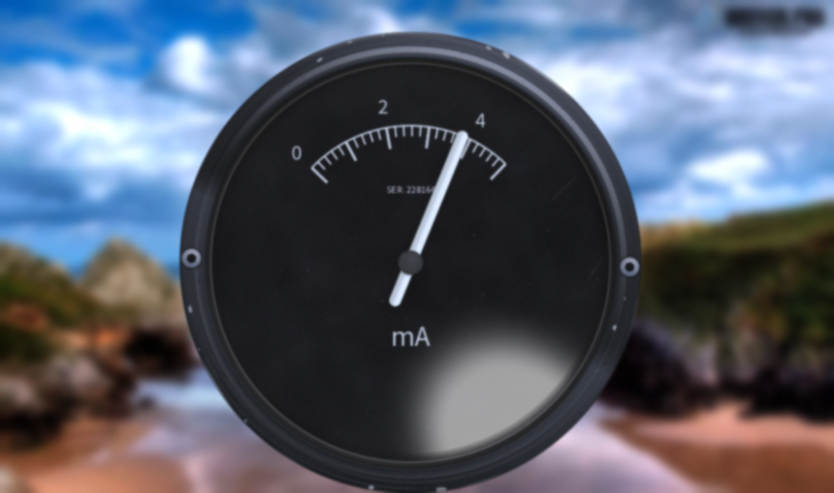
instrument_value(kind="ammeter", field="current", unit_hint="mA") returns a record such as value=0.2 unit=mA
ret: value=3.8 unit=mA
